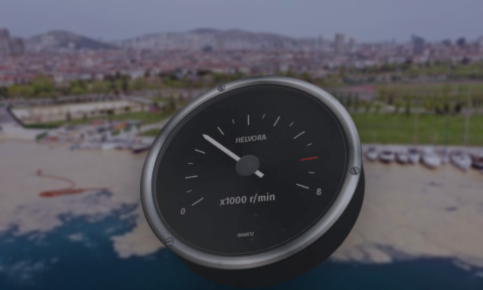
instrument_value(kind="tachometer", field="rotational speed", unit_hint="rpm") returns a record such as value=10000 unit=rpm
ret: value=2500 unit=rpm
